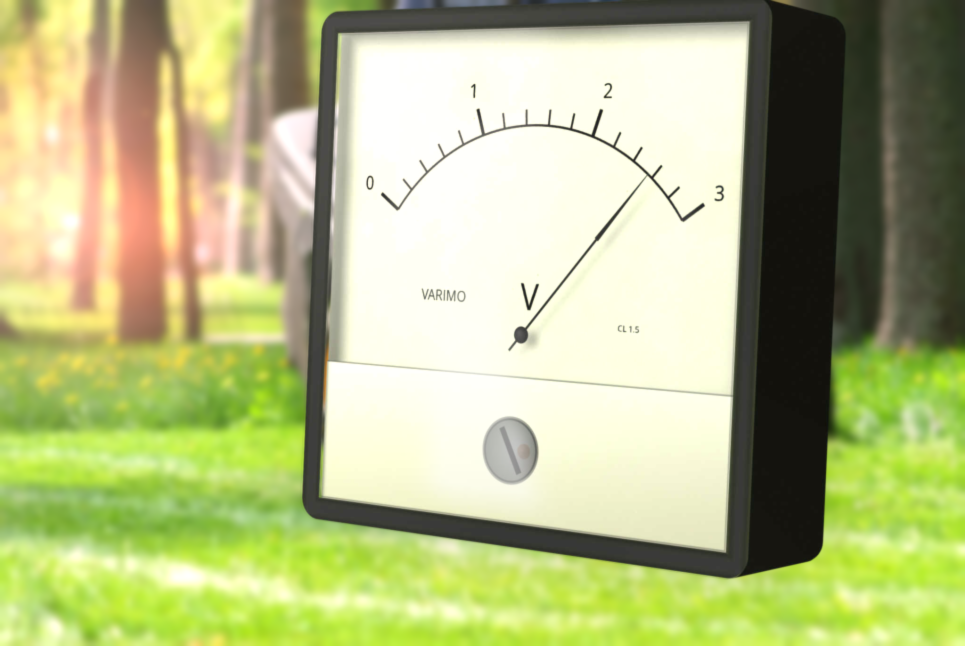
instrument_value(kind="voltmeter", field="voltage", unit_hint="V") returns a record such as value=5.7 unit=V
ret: value=2.6 unit=V
